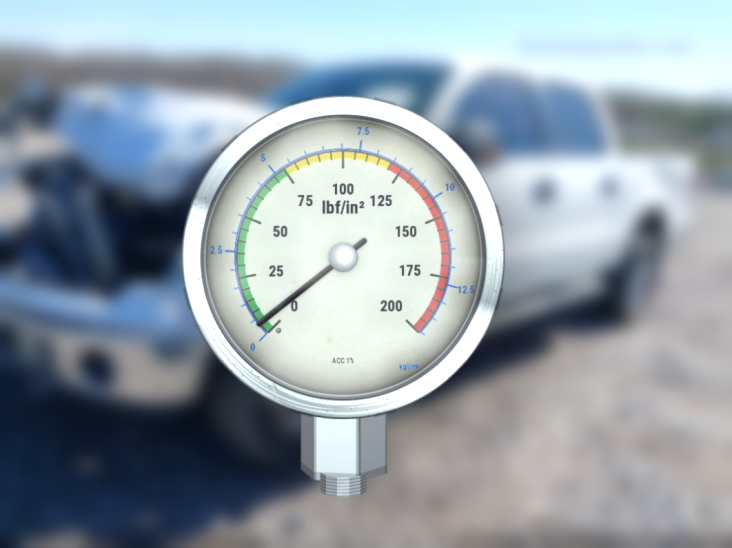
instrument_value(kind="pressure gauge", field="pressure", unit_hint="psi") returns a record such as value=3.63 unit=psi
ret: value=5 unit=psi
